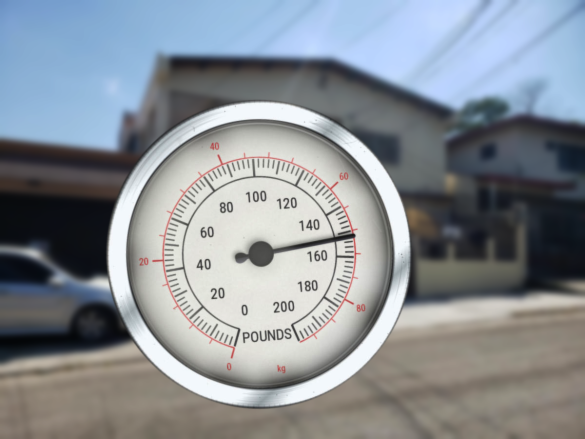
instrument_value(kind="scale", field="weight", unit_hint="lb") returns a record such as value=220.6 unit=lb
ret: value=152 unit=lb
